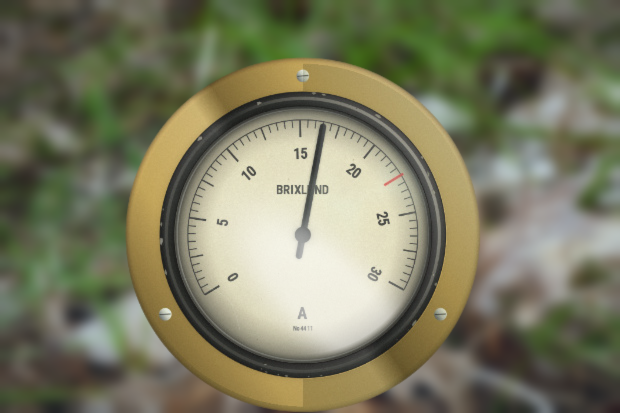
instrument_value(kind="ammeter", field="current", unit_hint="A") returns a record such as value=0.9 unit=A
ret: value=16.5 unit=A
